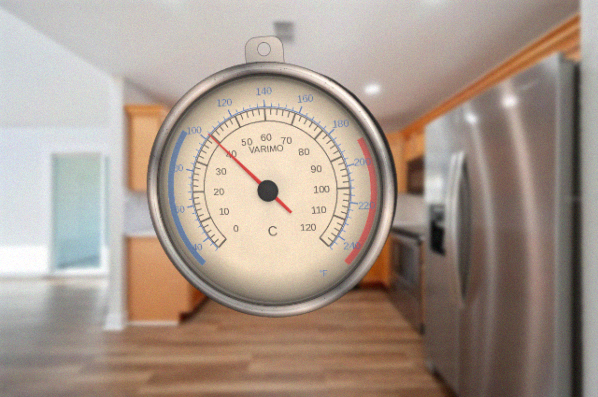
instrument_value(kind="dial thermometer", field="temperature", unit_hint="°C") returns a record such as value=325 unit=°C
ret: value=40 unit=°C
